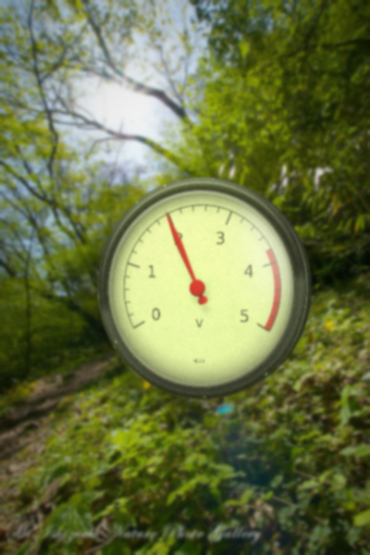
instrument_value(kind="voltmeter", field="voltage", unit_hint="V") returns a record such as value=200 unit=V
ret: value=2 unit=V
